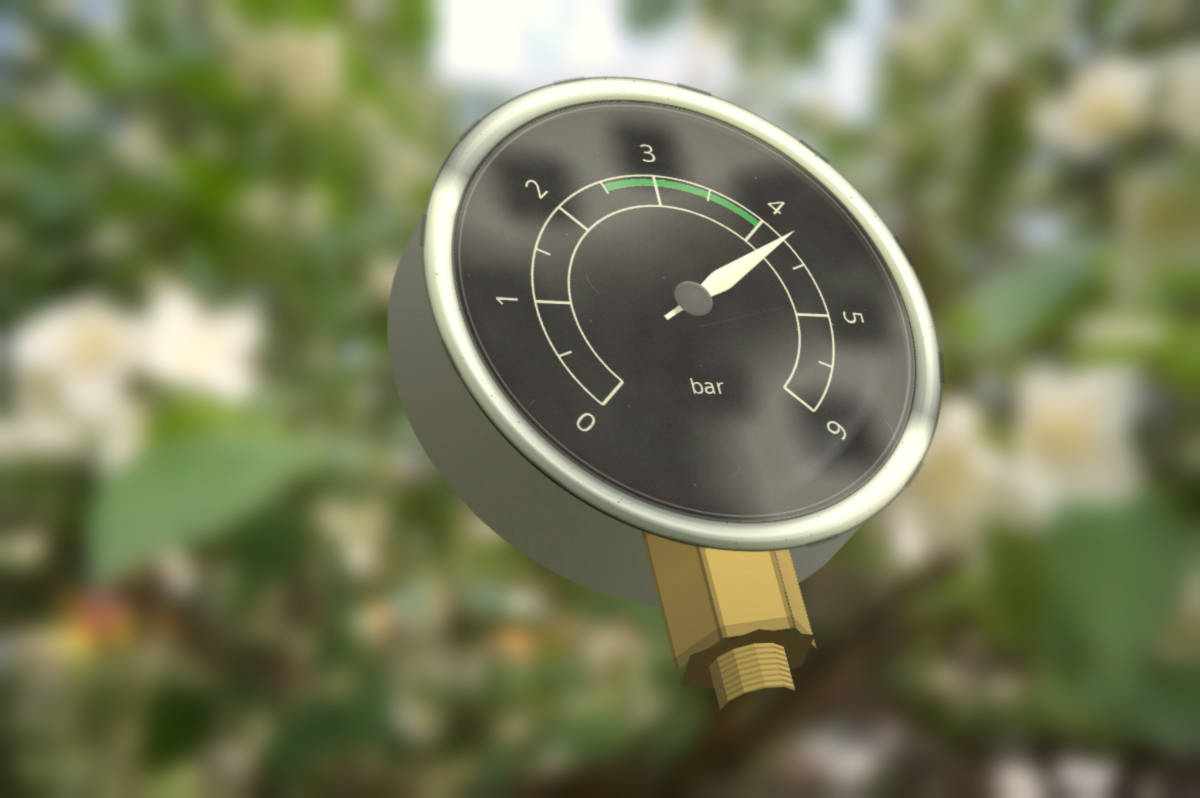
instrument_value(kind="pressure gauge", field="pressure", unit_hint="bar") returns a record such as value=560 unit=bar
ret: value=4.25 unit=bar
